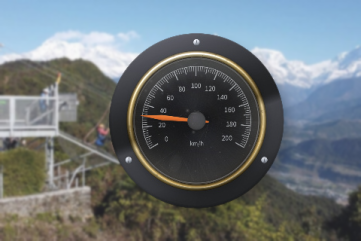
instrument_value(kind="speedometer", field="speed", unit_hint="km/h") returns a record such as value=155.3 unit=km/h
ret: value=30 unit=km/h
